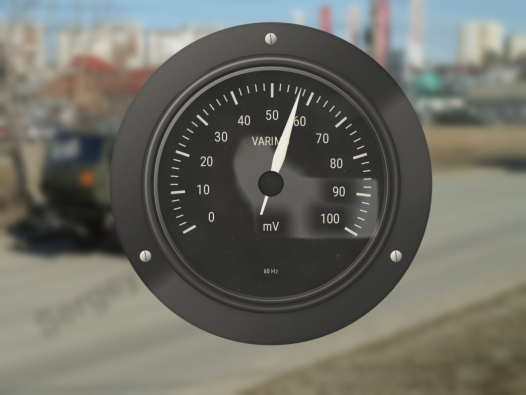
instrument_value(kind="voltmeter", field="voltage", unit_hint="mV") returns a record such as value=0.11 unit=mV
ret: value=57 unit=mV
